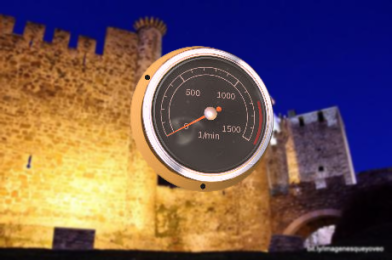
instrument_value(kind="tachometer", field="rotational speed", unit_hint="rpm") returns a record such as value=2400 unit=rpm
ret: value=0 unit=rpm
